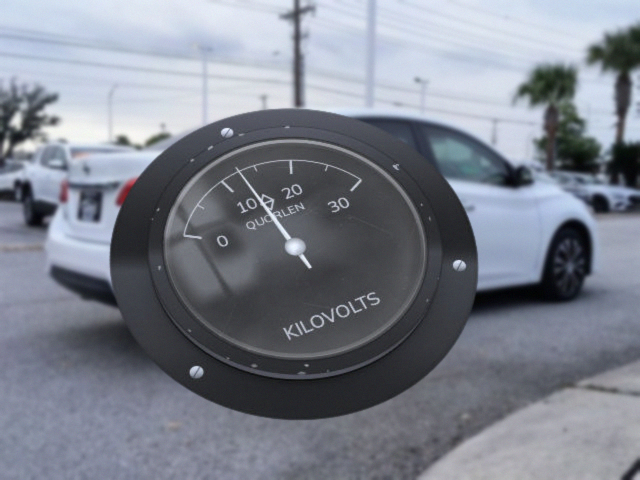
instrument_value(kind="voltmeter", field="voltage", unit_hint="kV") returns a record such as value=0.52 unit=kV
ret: value=12.5 unit=kV
